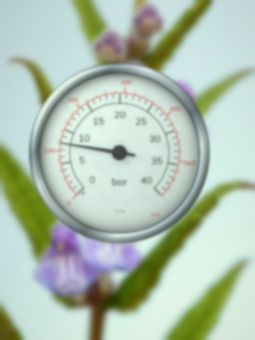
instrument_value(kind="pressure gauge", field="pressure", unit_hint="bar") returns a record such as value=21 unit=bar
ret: value=8 unit=bar
